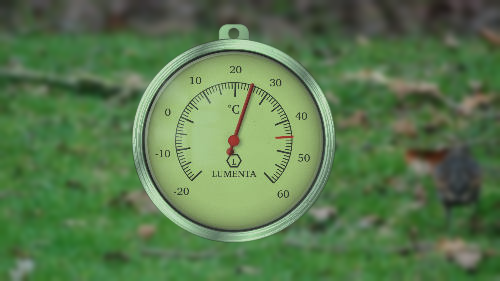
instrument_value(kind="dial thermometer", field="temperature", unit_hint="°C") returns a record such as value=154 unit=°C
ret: value=25 unit=°C
